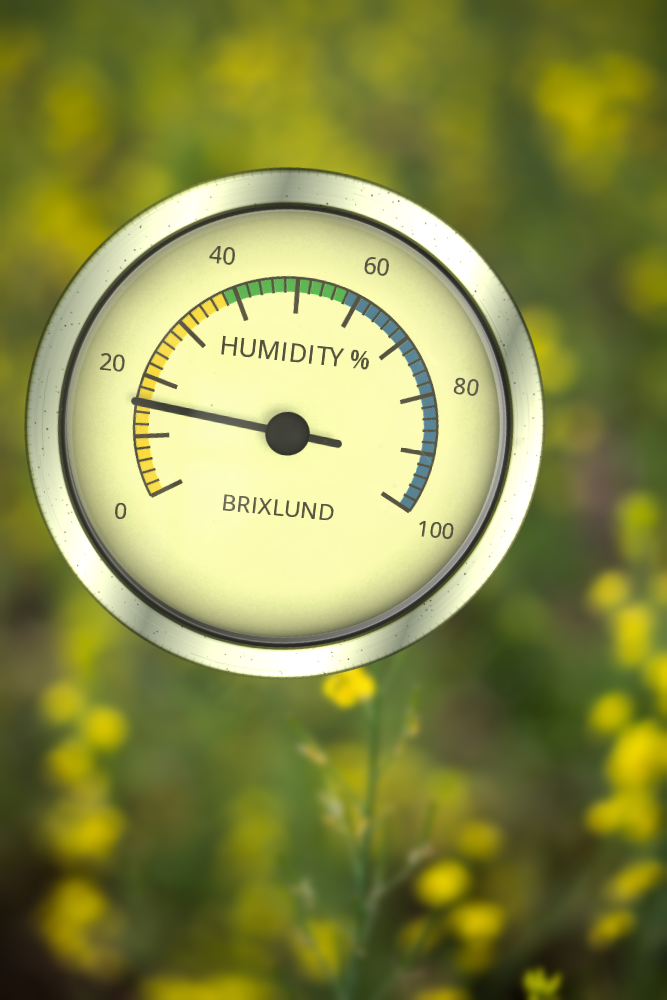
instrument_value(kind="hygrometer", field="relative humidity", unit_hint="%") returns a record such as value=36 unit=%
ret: value=16 unit=%
